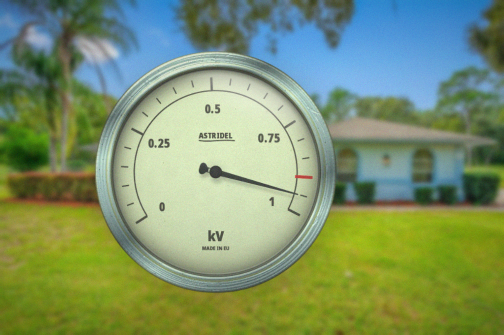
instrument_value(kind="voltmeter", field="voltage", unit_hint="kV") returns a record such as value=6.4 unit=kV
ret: value=0.95 unit=kV
